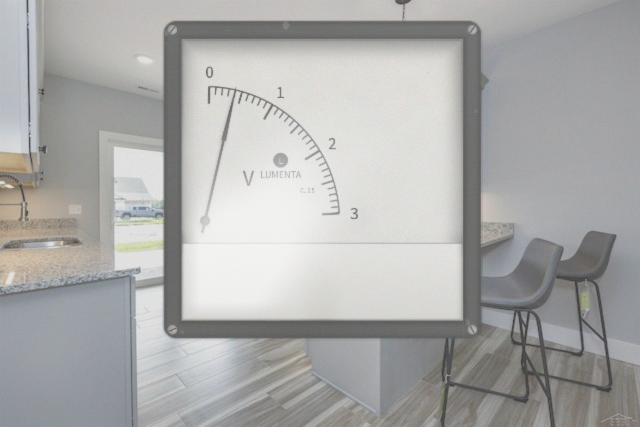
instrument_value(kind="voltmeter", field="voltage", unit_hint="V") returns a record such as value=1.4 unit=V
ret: value=0.4 unit=V
